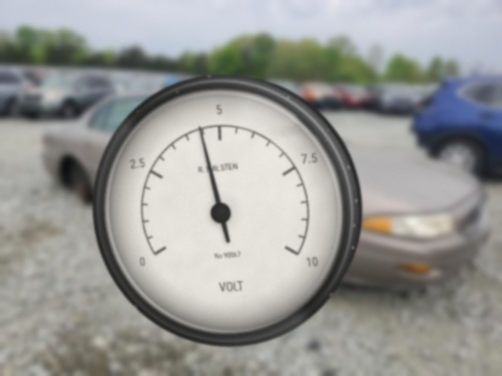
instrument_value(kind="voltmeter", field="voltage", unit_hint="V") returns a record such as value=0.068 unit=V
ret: value=4.5 unit=V
